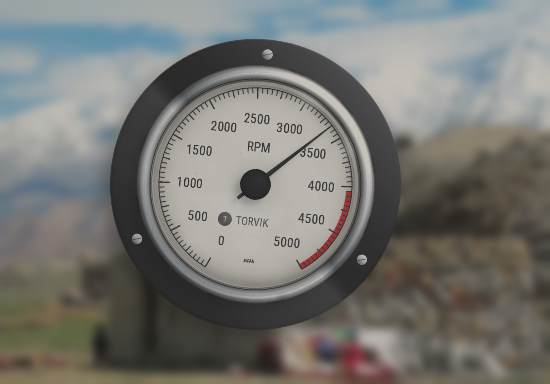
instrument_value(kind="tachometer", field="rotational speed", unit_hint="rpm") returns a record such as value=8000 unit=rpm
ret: value=3350 unit=rpm
